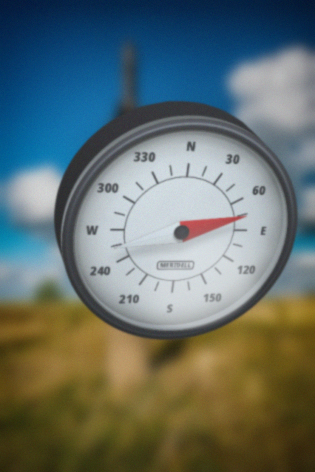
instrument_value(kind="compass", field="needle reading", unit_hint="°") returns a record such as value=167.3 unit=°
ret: value=75 unit=°
